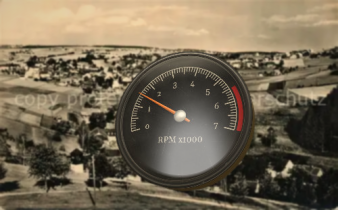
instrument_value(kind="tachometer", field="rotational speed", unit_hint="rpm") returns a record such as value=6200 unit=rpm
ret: value=1500 unit=rpm
